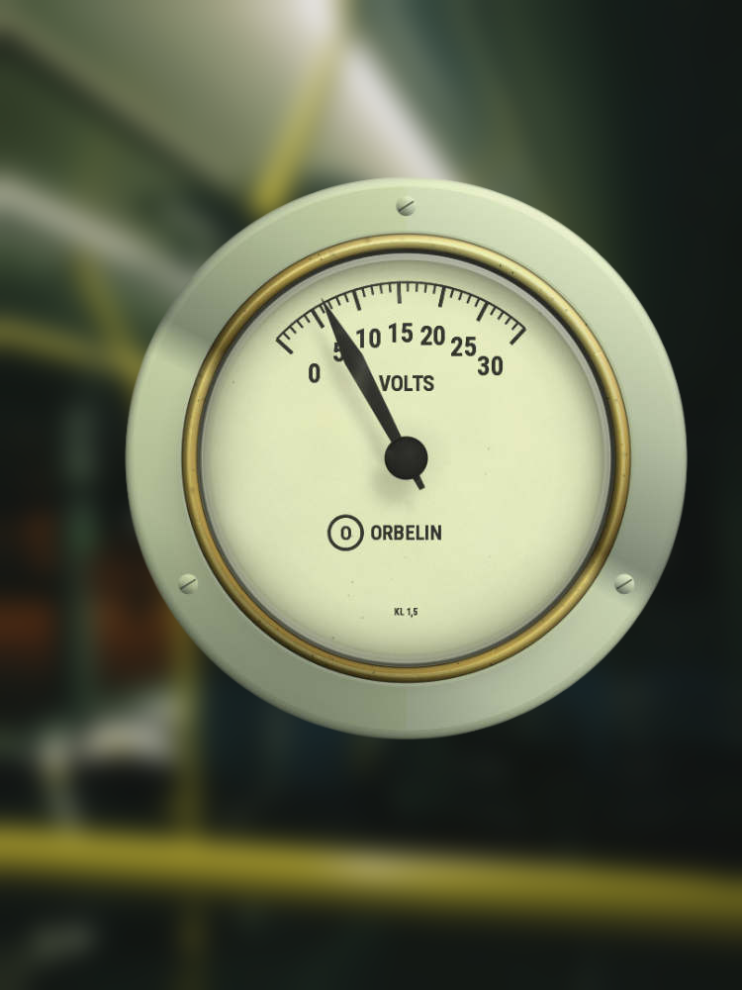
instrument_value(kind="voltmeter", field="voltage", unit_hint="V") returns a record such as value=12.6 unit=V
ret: value=6.5 unit=V
